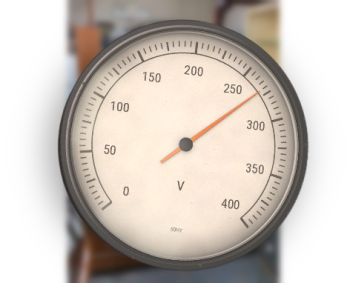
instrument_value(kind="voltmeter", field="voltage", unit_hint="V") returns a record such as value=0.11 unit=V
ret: value=270 unit=V
